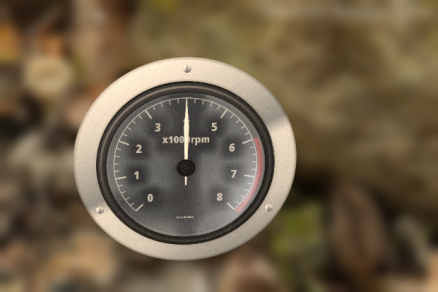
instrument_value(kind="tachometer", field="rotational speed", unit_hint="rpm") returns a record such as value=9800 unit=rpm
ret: value=4000 unit=rpm
